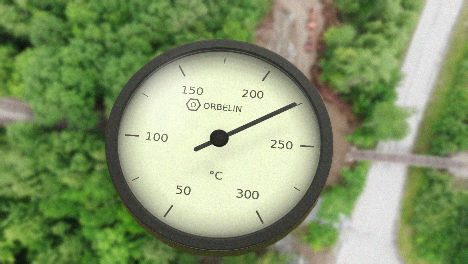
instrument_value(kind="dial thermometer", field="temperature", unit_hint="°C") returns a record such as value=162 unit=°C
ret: value=225 unit=°C
